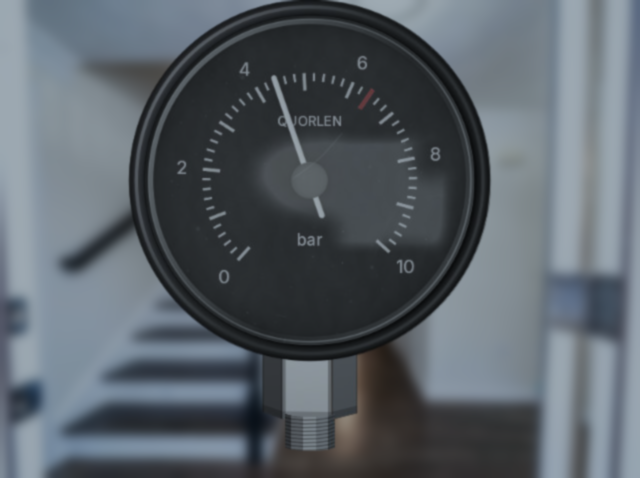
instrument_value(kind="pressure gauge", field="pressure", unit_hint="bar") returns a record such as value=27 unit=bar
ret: value=4.4 unit=bar
